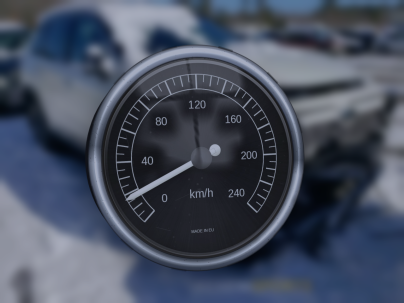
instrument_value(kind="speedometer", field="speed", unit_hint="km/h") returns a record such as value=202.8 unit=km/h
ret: value=17.5 unit=km/h
